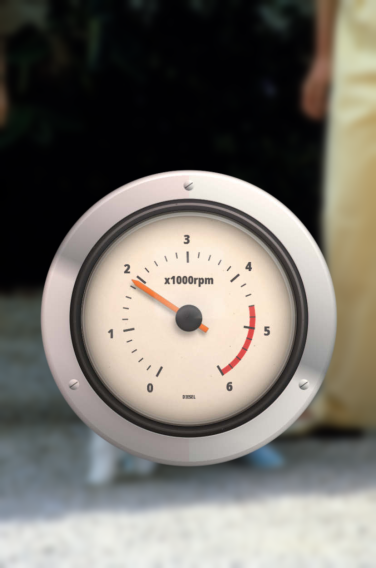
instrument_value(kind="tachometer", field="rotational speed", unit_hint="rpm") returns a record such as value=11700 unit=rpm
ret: value=1900 unit=rpm
